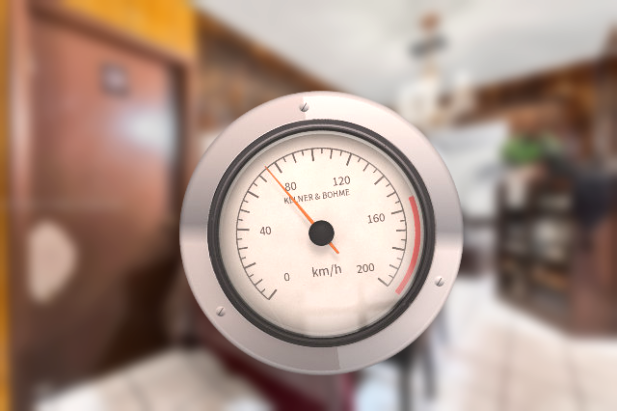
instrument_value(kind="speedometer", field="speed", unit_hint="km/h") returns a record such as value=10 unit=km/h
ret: value=75 unit=km/h
